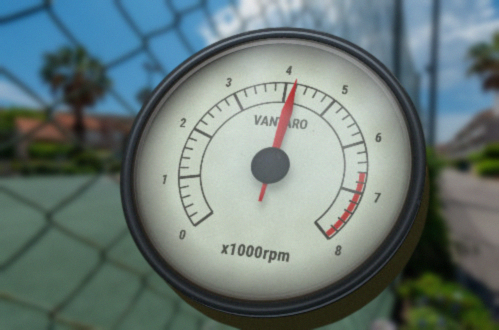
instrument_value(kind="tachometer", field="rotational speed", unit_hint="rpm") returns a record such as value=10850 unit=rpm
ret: value=4200 unit=rpm
